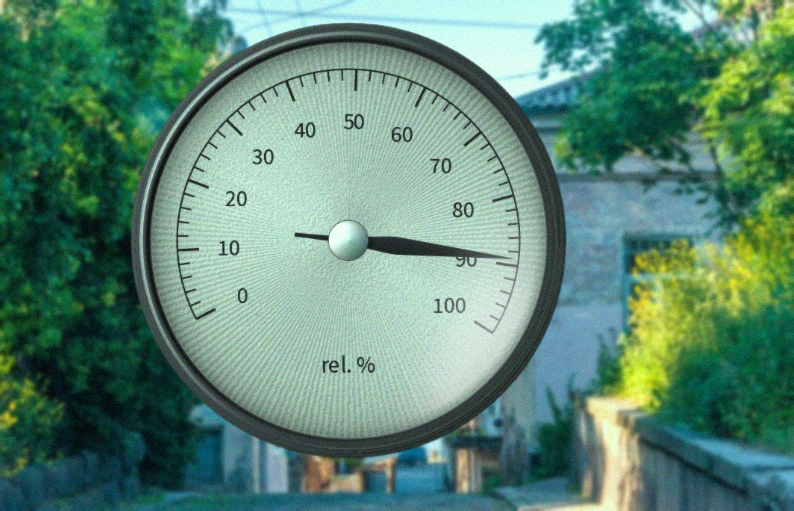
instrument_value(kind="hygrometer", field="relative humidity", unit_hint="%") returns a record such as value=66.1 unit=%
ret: value=89 unit=%
